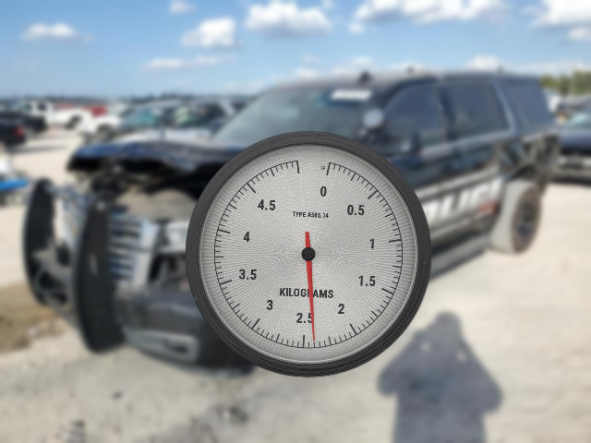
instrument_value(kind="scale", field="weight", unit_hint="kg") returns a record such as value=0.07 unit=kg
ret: value=2.4 unit=kg
